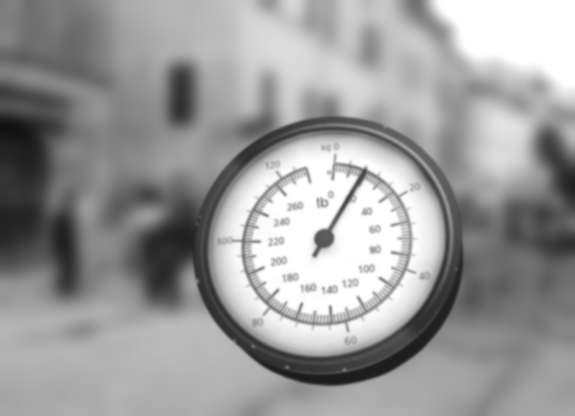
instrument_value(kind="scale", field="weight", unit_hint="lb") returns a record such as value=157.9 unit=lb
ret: value=20 unit=lb
